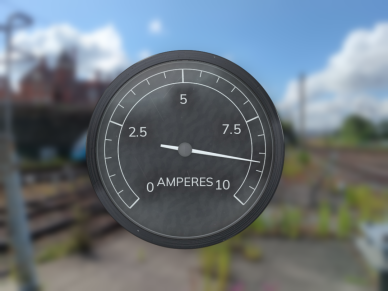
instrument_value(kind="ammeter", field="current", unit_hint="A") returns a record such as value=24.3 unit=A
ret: value=8.75 unit=A
